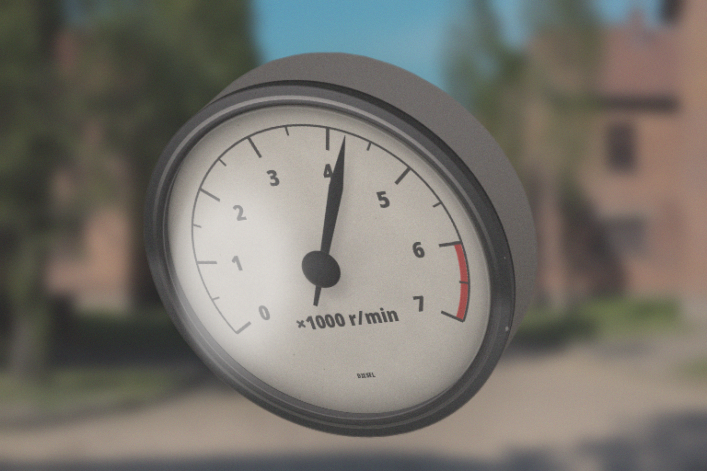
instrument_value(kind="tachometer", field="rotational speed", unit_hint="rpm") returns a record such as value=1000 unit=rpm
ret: value=4250 unit=rpm
